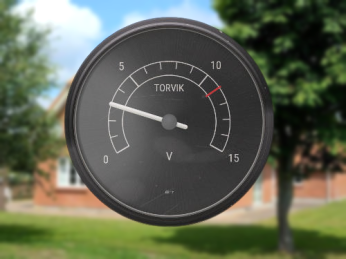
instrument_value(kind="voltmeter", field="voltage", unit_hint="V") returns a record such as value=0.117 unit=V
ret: value=3 unit=V
